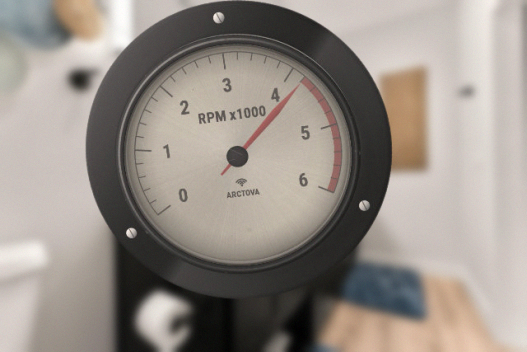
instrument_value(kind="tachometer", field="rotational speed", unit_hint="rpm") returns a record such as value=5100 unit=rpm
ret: value=4200 unit=rpm
